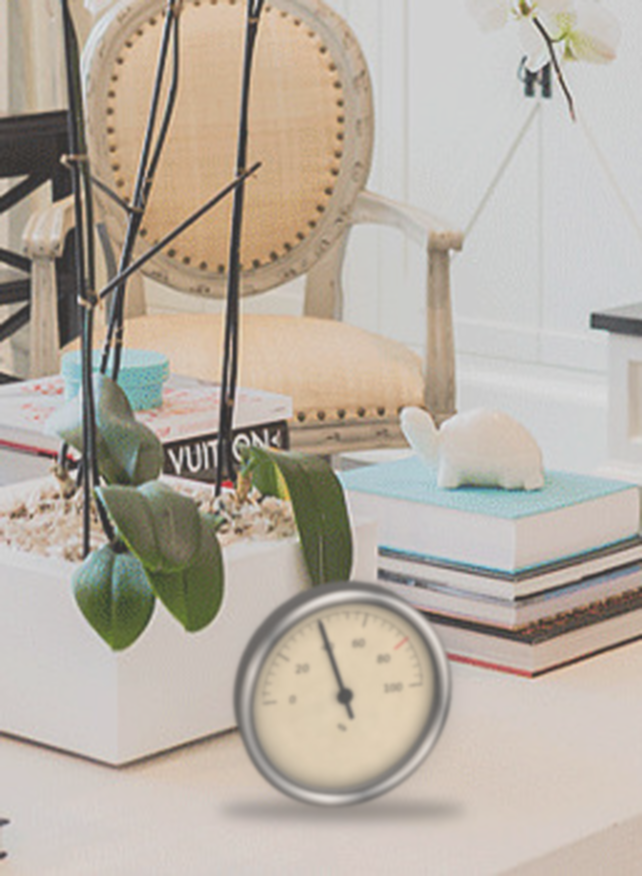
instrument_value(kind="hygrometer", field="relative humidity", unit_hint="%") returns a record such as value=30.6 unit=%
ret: value=40 unit=%
